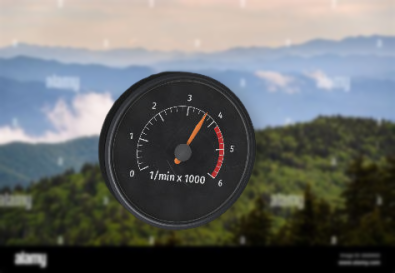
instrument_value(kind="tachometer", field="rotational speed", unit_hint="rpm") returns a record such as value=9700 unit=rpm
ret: value=3600 unit=rpm
